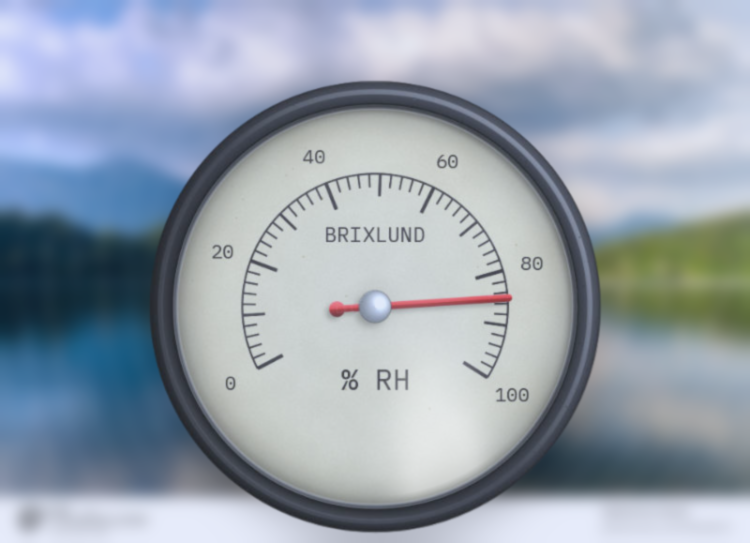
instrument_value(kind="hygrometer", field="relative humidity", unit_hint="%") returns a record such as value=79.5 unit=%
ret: value=85 unit=%
